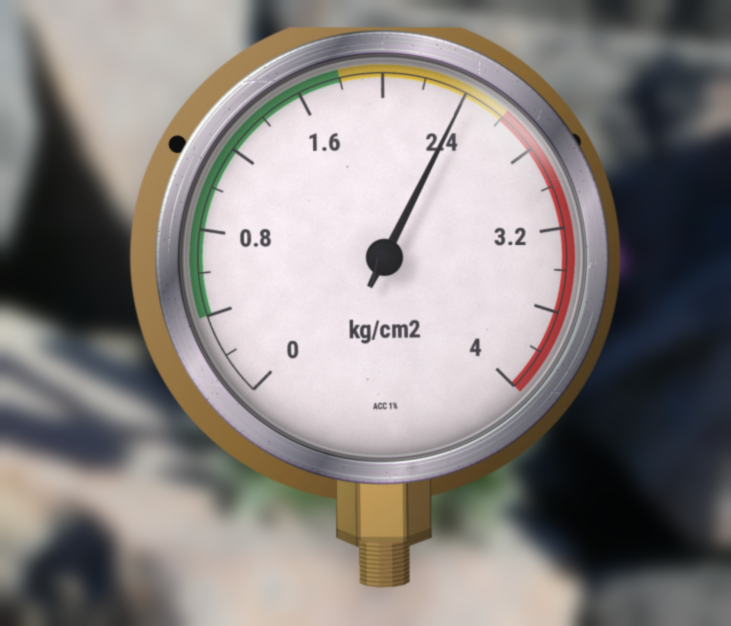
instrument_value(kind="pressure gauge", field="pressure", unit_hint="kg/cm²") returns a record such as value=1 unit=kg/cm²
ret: value=2.4 unit=kg/cm²
